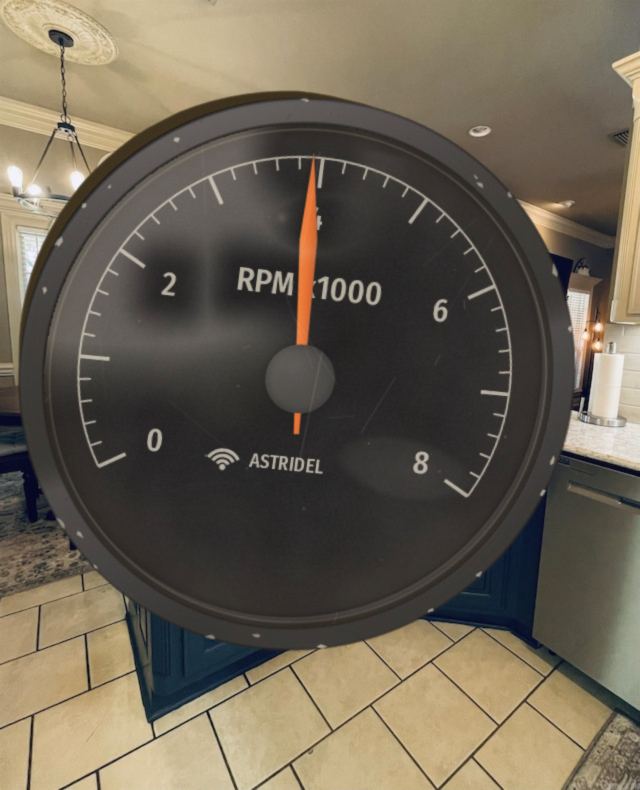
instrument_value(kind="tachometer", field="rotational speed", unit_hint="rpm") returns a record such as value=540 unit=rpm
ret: value=3900 unit=rpm
